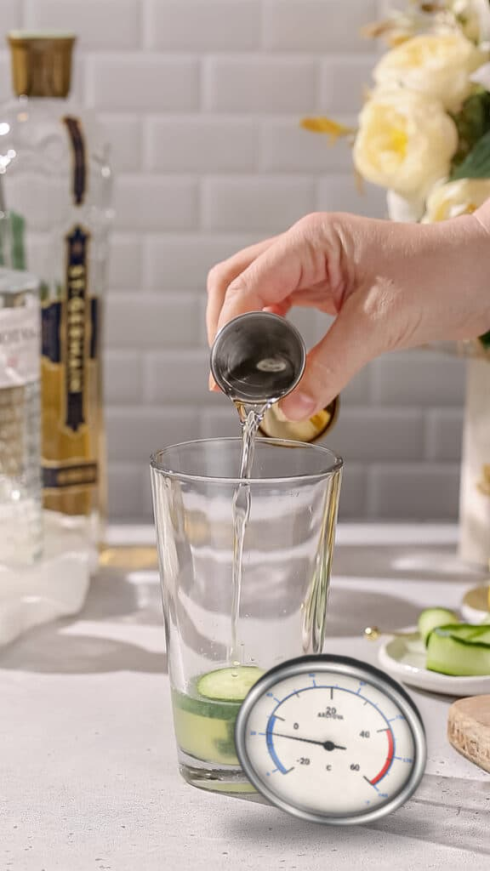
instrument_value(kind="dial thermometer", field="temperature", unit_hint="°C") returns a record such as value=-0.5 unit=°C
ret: value=-5 unit=°C
